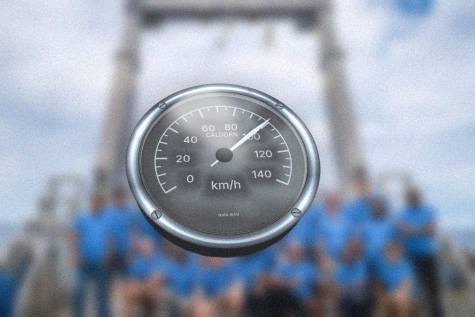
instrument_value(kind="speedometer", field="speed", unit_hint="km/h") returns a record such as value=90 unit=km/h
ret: value=100 unit=km/h
